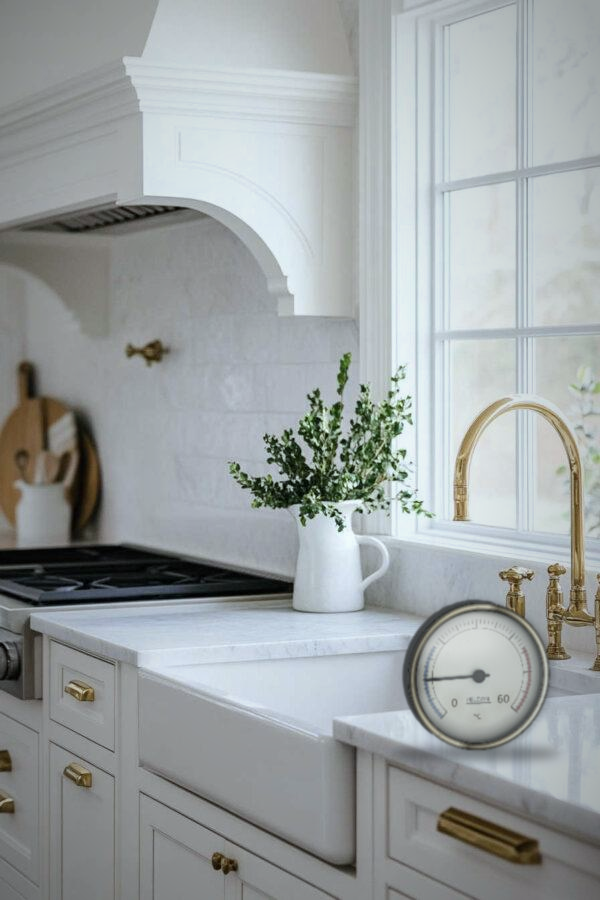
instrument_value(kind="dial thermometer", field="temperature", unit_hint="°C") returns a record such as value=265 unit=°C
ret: value=10 unit=°C
